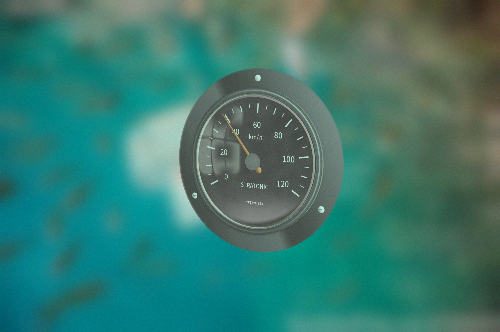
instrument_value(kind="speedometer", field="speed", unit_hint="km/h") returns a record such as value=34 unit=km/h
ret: value=40 unit=km/h
